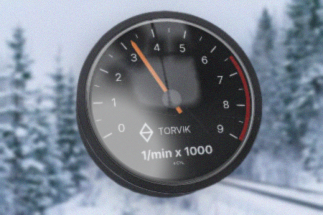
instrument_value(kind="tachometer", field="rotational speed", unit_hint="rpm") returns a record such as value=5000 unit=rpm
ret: value=3250 unit=rpm
